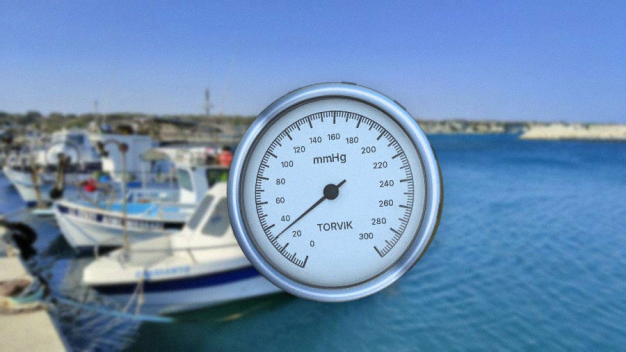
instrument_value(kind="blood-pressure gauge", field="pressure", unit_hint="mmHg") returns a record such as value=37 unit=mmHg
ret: value=30 unit=mmHg
